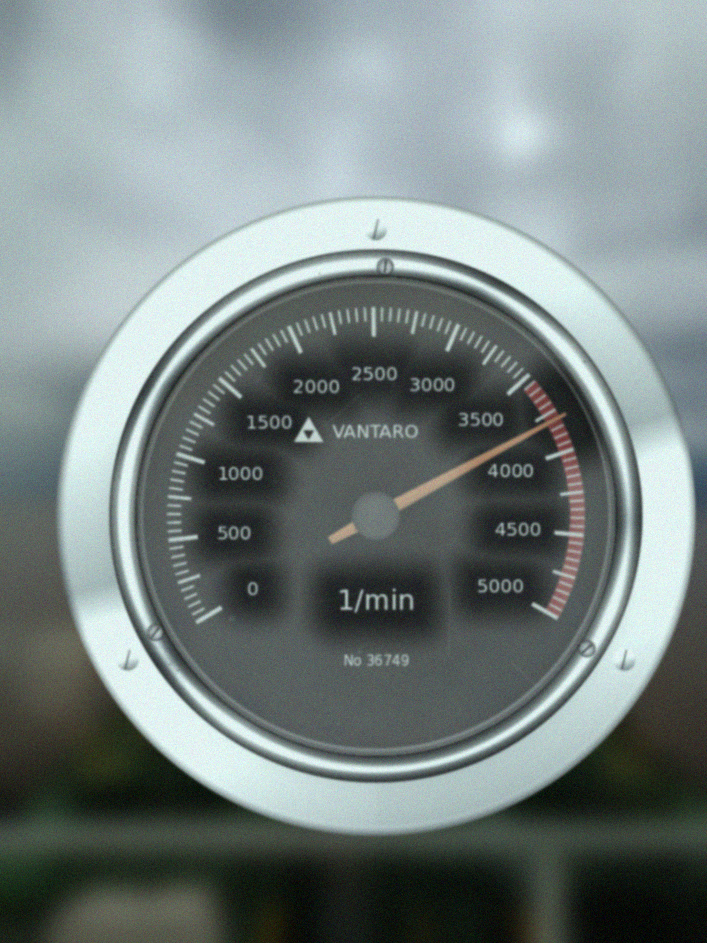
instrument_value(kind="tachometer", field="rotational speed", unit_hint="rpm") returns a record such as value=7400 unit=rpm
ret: value=3800 unit=rpm
